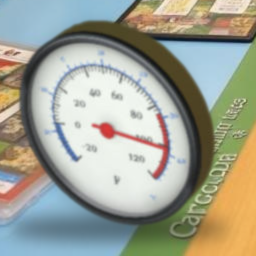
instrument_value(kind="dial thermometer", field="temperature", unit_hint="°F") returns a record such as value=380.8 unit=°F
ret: value=100 unit=°F
